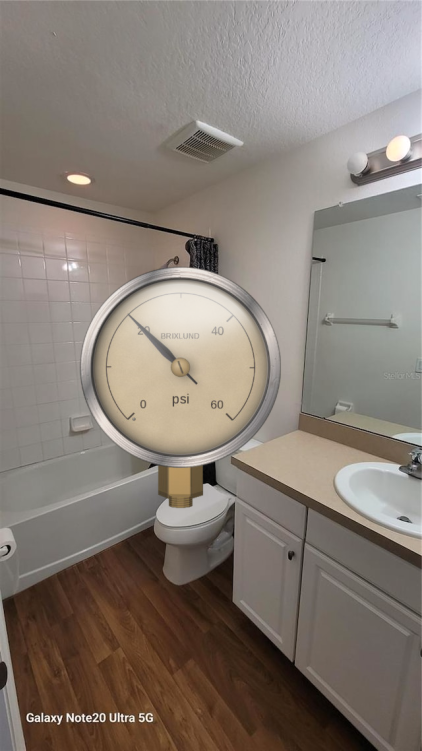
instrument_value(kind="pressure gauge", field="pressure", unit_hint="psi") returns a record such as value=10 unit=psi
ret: value=20 unit=psi
